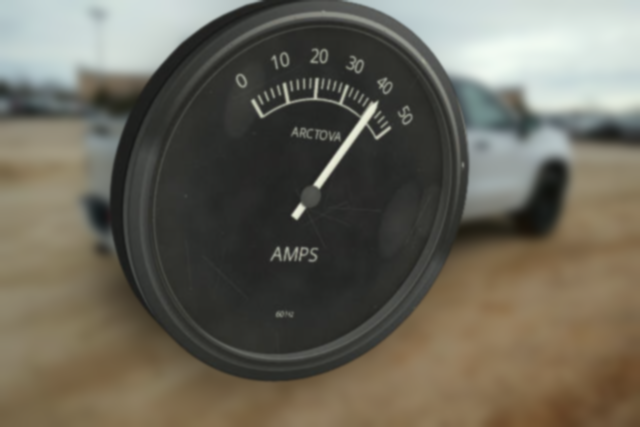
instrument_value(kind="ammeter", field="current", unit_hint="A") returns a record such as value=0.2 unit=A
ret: value=40 unit=A
